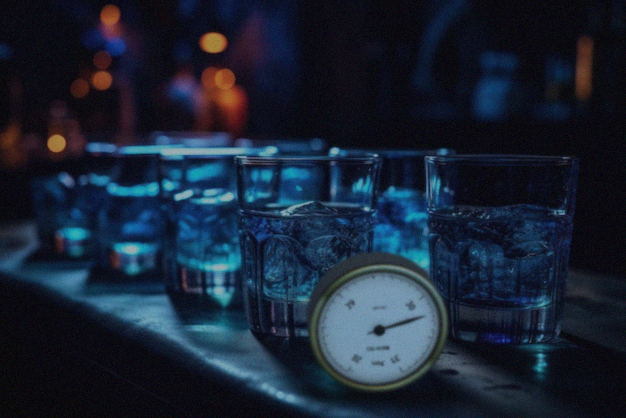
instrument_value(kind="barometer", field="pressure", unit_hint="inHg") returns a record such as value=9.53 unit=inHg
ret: value=30.2 unit=inHg
